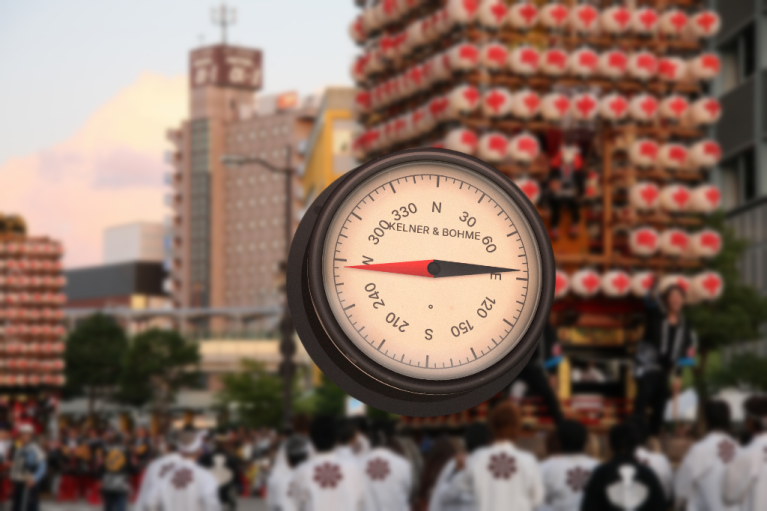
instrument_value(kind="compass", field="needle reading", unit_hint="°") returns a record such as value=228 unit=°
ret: value=265 unit=°
